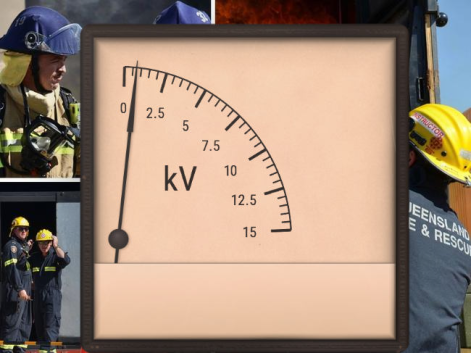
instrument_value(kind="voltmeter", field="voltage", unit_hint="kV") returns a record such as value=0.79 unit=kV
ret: value=0.75 unit=kV
